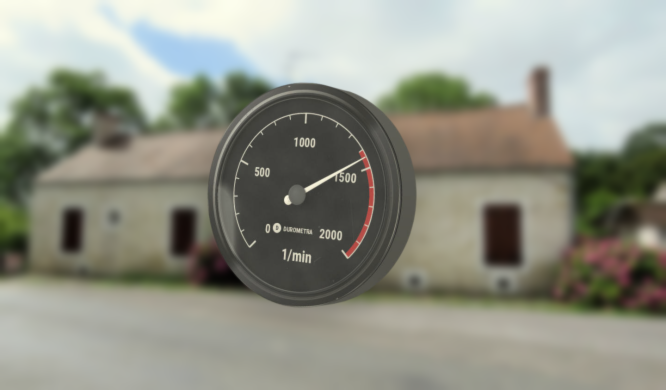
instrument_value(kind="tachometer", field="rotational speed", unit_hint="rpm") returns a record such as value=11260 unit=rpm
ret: value=1450 unit=rpm
